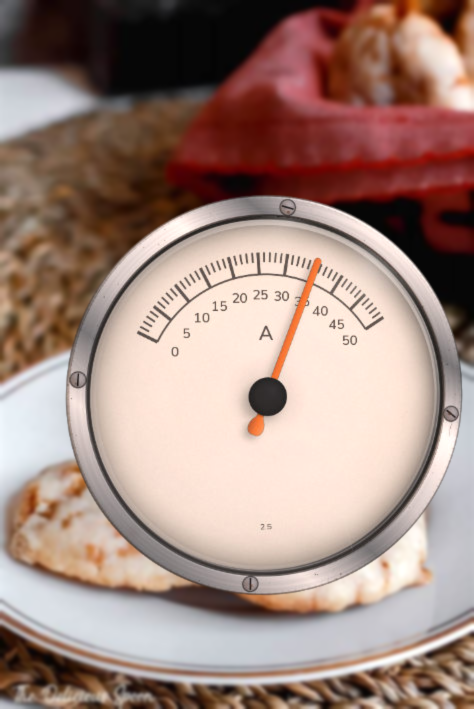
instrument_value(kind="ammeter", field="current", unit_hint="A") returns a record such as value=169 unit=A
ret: value=35 unit=A
